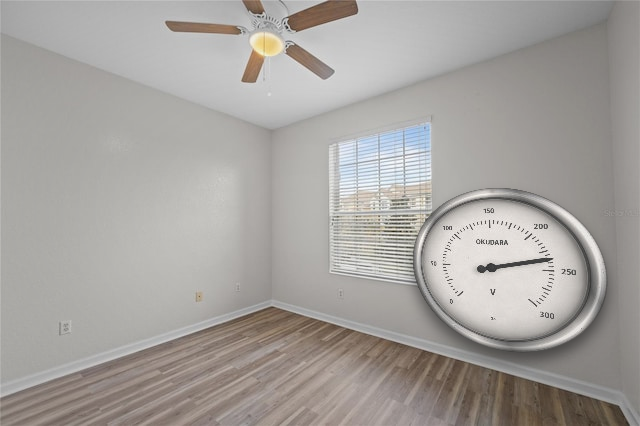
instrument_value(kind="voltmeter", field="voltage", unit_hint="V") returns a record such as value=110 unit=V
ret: value=235 unit=V
